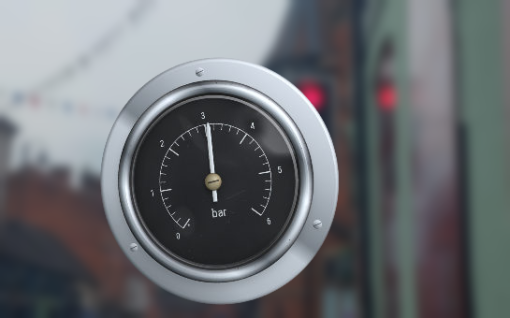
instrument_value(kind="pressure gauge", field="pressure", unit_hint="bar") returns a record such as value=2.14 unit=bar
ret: value=3.1 unit=bar
